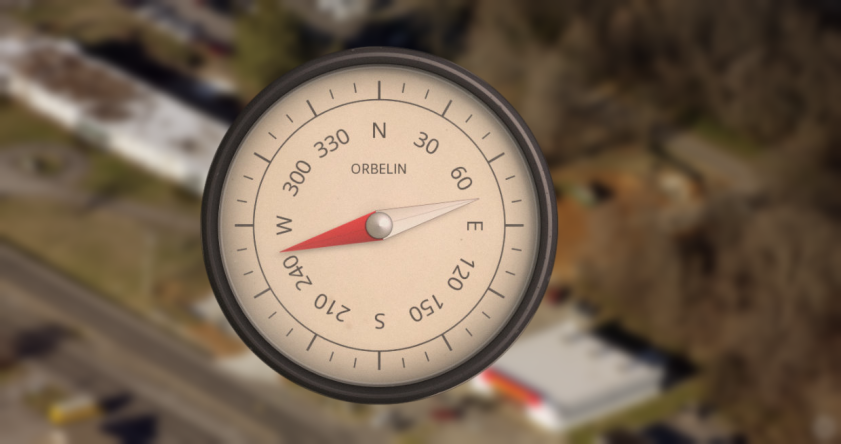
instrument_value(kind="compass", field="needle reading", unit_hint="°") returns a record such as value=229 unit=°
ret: value=255 unit=°
